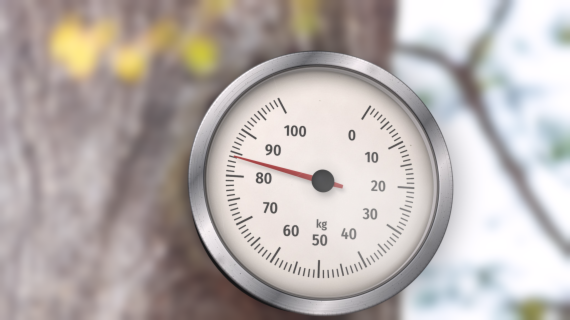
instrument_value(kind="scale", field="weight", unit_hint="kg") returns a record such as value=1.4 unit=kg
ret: value=84 unit=kg
